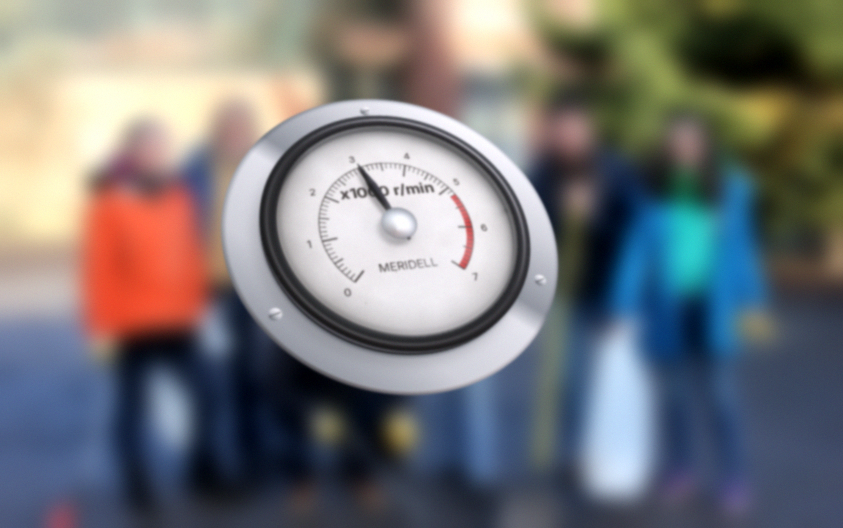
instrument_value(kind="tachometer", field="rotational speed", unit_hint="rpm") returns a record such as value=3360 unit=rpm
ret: value=3000 unit=rpm
